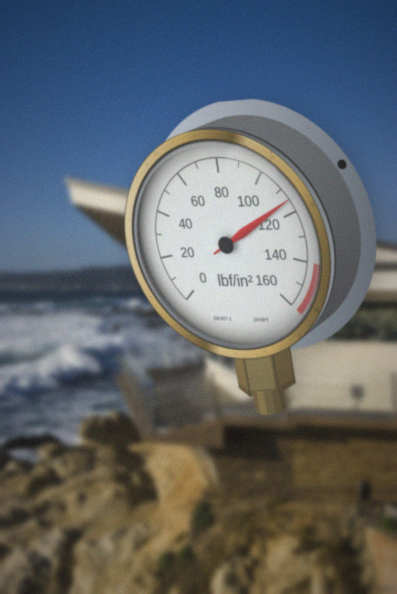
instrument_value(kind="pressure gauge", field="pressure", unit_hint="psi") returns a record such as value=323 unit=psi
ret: value=115 unit=psi
